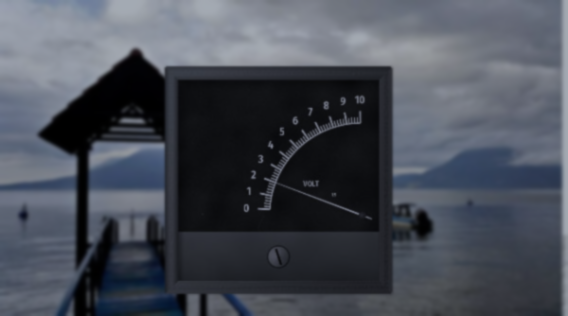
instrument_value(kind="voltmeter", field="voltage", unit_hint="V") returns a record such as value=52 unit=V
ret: value=2 unit=V
